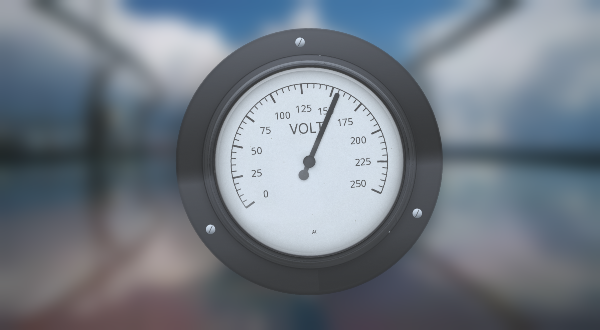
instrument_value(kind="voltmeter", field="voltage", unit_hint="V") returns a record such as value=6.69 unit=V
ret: value=155 unit=V
